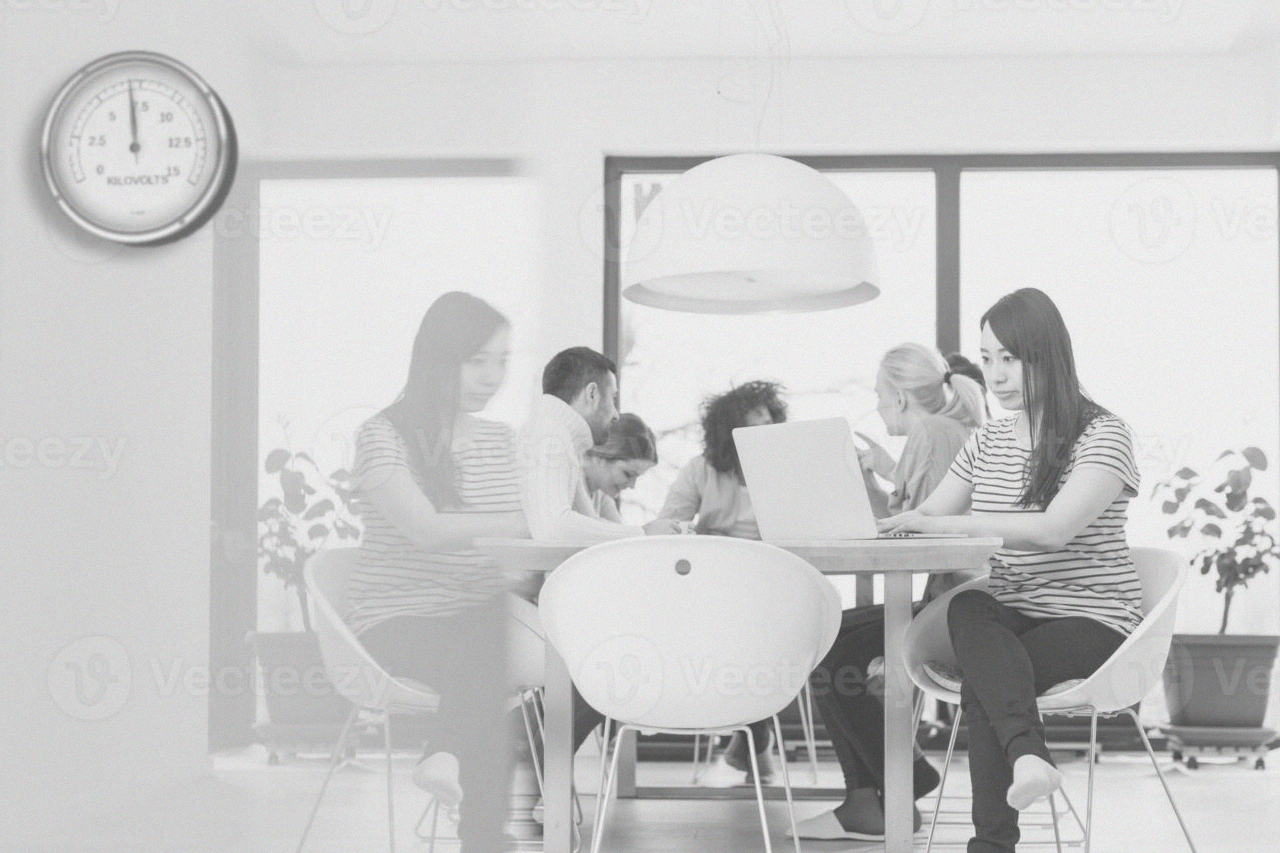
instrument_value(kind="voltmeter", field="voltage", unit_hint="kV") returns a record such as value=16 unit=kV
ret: value=7 unit=kV
